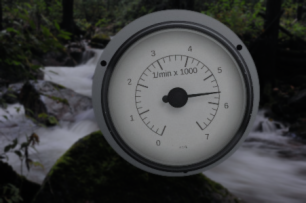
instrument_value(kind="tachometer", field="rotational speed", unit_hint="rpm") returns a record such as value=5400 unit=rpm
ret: value=5600 unit=rpm
